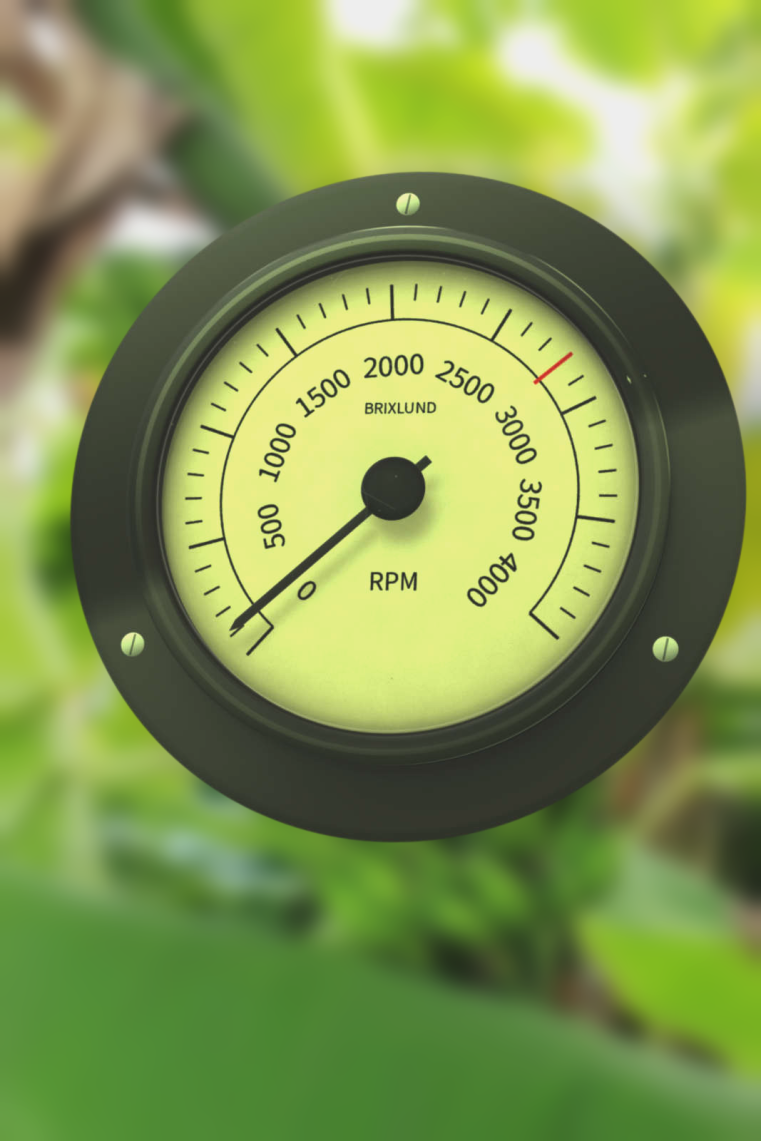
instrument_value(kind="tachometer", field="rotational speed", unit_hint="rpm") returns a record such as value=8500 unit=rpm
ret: value=100 unit=rpm
